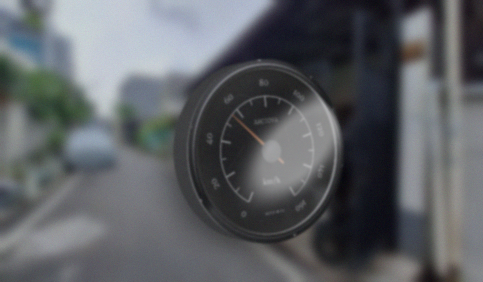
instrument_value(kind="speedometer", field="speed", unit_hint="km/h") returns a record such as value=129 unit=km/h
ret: value=55 unit=km/h
